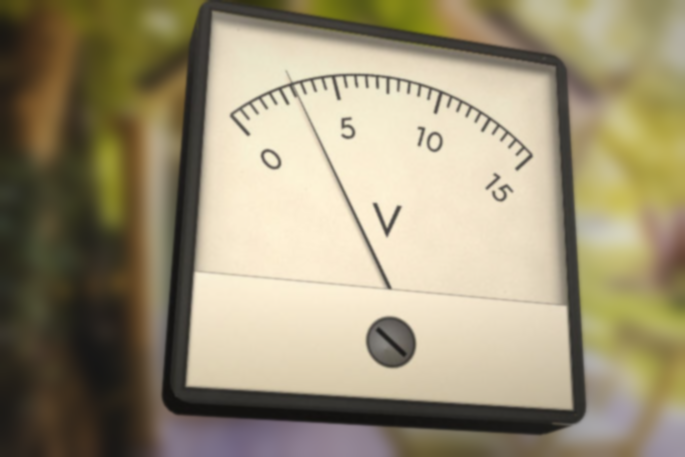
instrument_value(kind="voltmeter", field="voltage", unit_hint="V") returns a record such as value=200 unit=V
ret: value=3 unit=V
